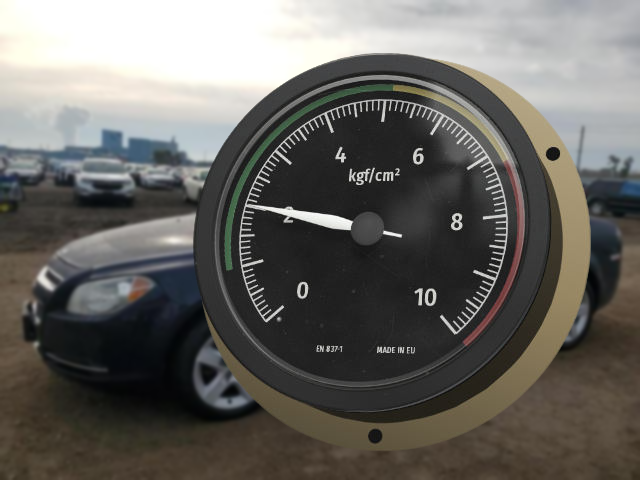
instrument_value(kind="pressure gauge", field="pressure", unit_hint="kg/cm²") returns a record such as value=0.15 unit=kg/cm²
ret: value=2 unit=kg/cm²
